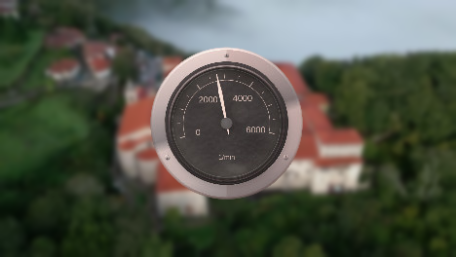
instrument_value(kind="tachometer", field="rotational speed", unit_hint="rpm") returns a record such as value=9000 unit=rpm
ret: value=2750 unit=rpm
